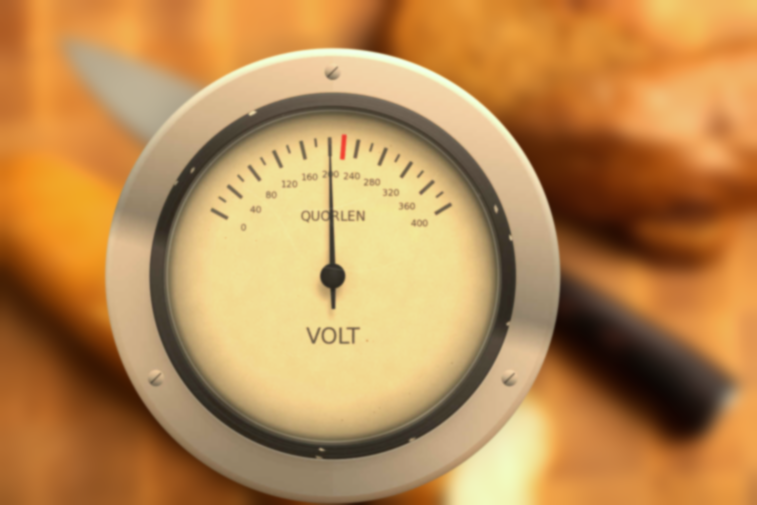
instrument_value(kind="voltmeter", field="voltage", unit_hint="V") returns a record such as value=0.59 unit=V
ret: value=200 unit=V
